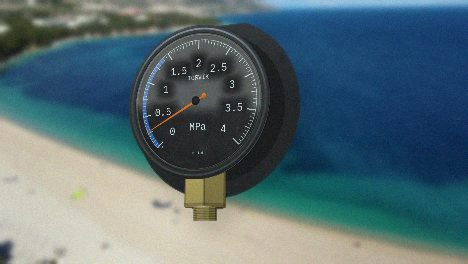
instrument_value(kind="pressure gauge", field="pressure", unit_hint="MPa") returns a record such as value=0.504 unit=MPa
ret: value=0.25 unit=MPa
